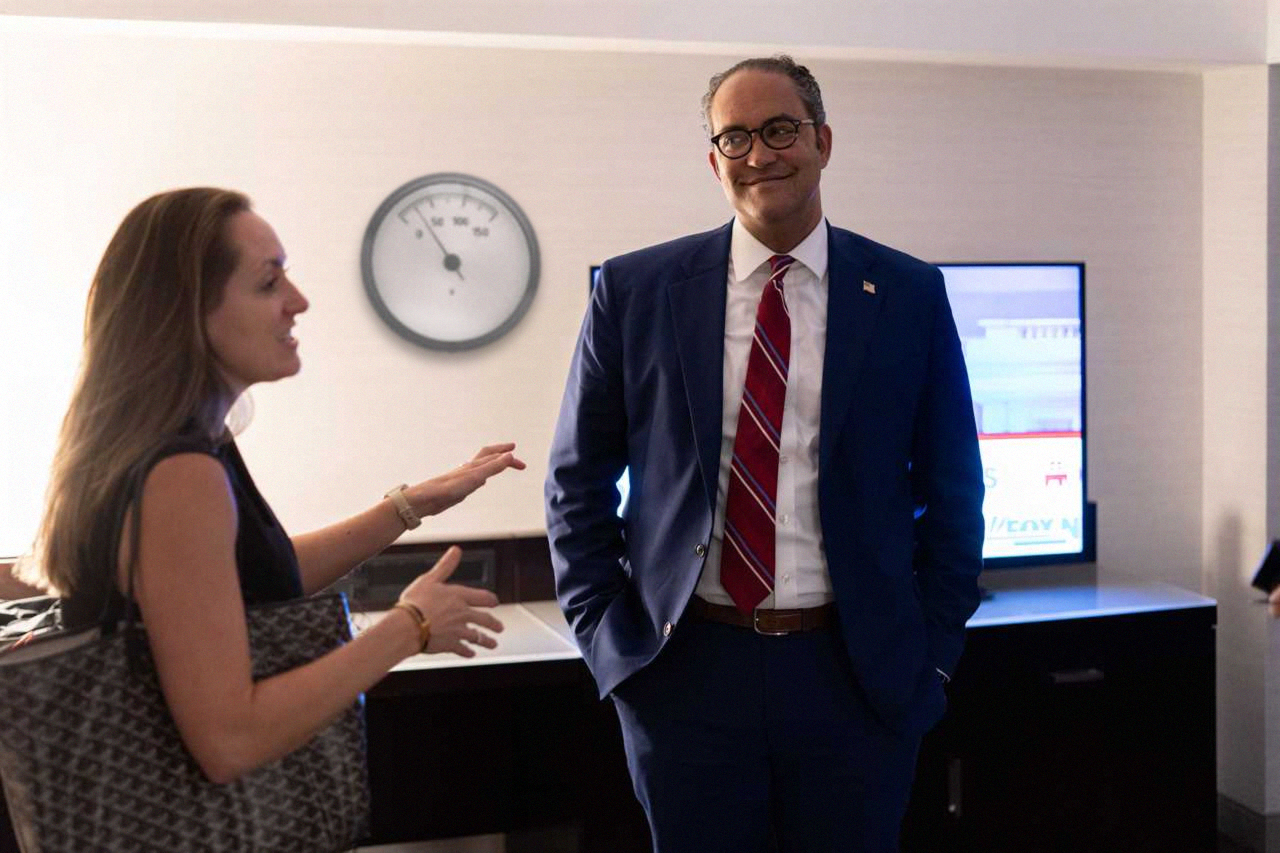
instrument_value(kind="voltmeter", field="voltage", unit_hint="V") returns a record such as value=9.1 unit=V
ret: value=25 unit=V
